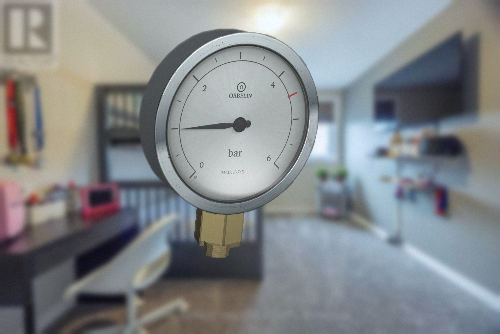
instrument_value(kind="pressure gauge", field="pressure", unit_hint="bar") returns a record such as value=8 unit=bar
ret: value=1 unit=bar
